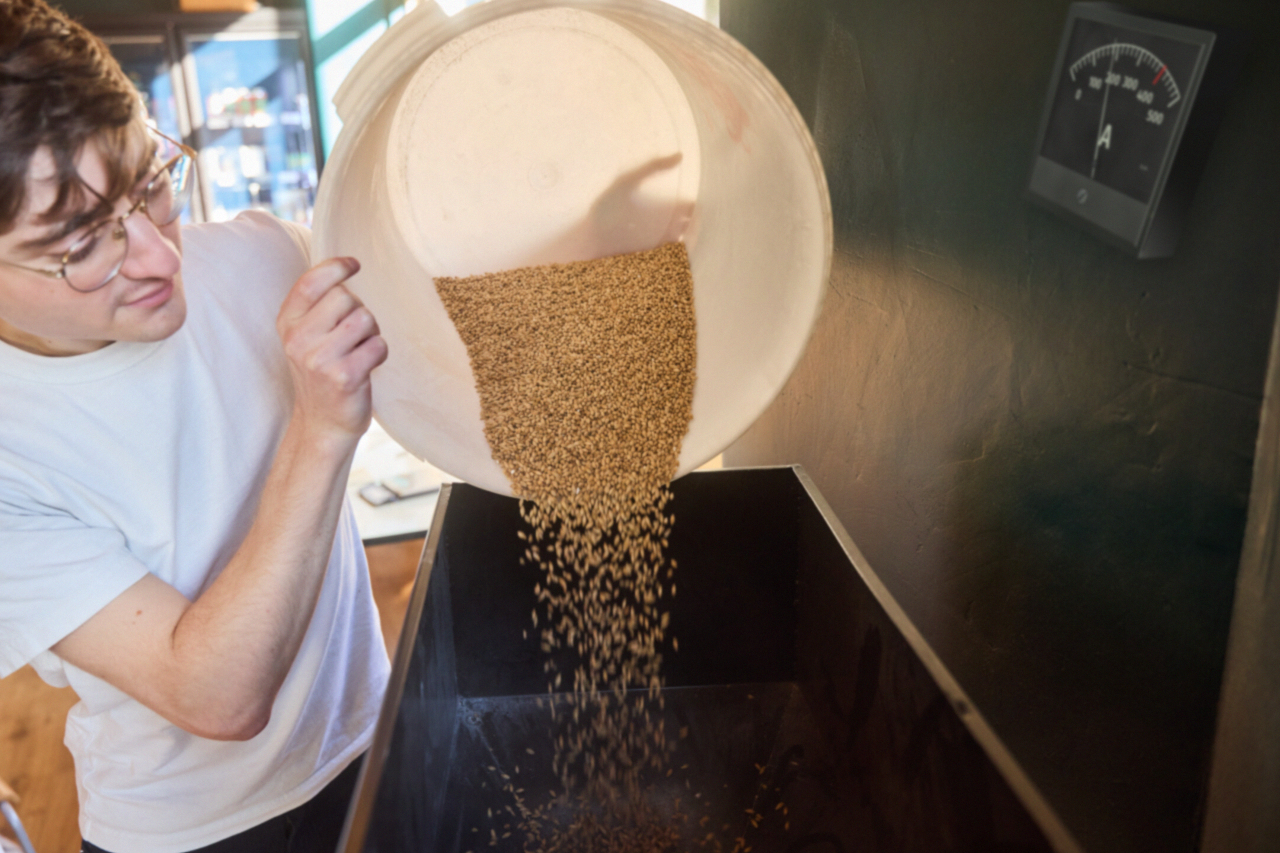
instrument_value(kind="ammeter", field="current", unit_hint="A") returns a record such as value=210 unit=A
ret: value=200 unit=A
